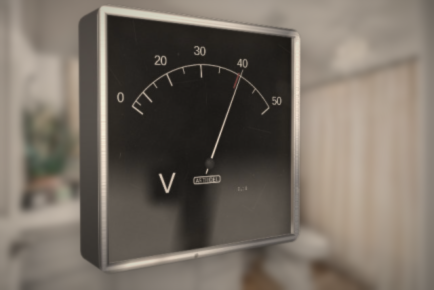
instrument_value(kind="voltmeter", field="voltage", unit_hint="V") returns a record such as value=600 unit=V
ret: value=40 unit=V
